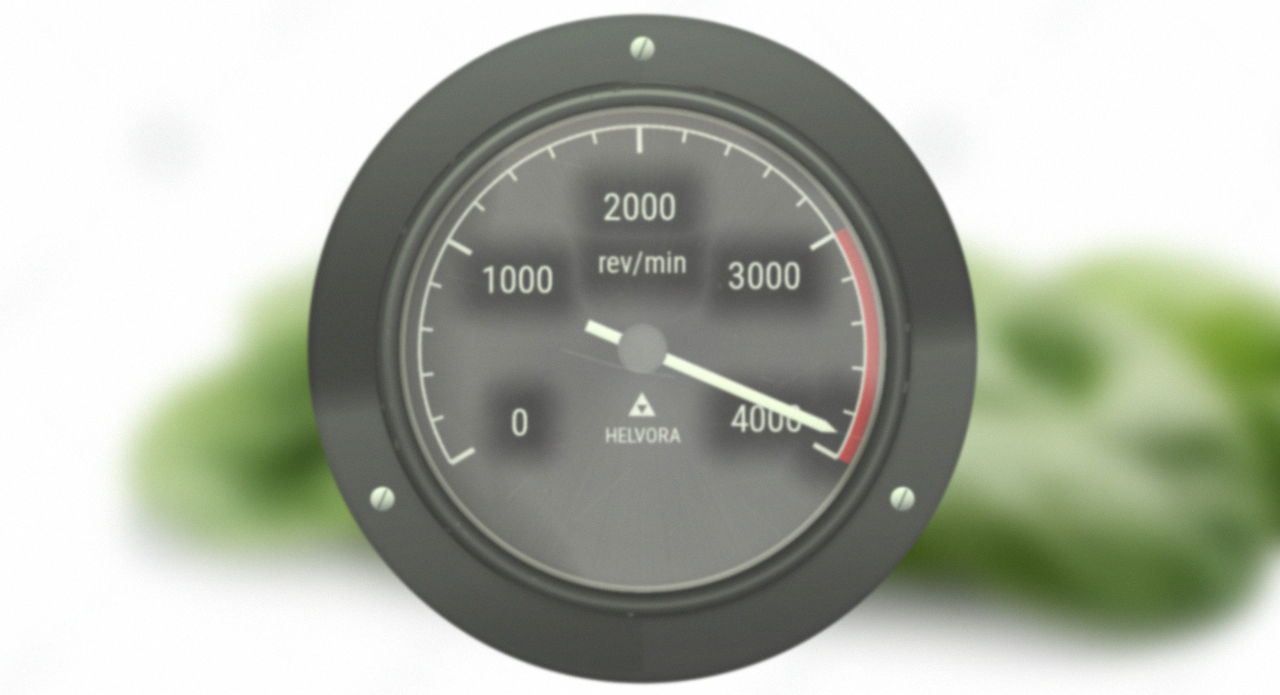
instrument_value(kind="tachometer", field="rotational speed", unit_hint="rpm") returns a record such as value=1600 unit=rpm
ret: value=3900 unit=rpm
